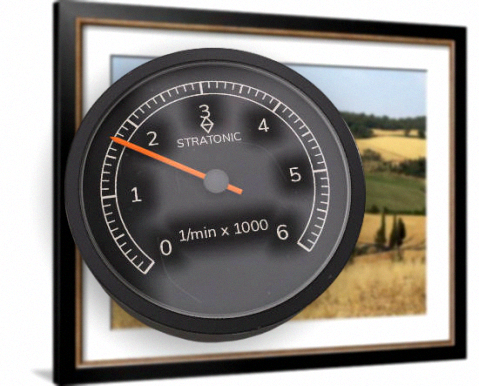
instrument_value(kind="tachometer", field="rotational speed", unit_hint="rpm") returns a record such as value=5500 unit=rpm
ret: value=1700 unit=rpm
